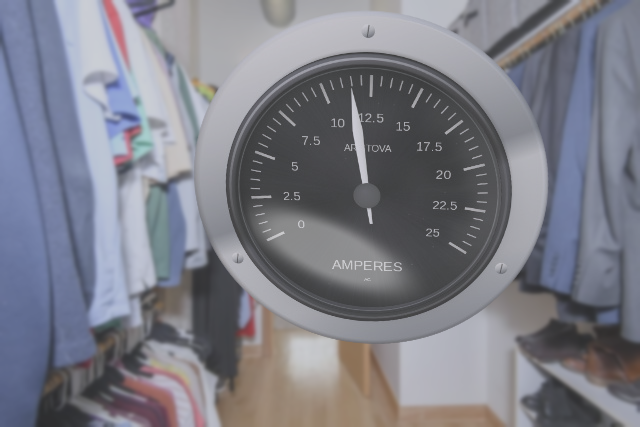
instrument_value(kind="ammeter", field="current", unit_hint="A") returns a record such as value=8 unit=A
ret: value=11.5 unit=A
